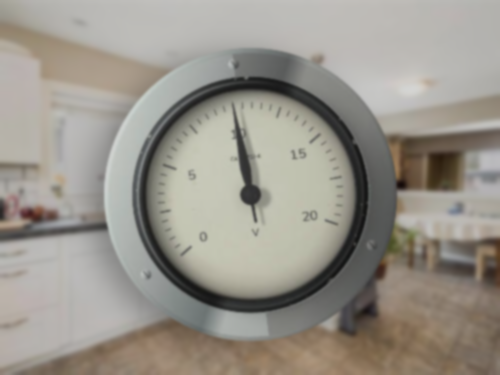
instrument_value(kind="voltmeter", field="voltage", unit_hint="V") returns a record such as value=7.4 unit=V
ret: value=10 unit=V
